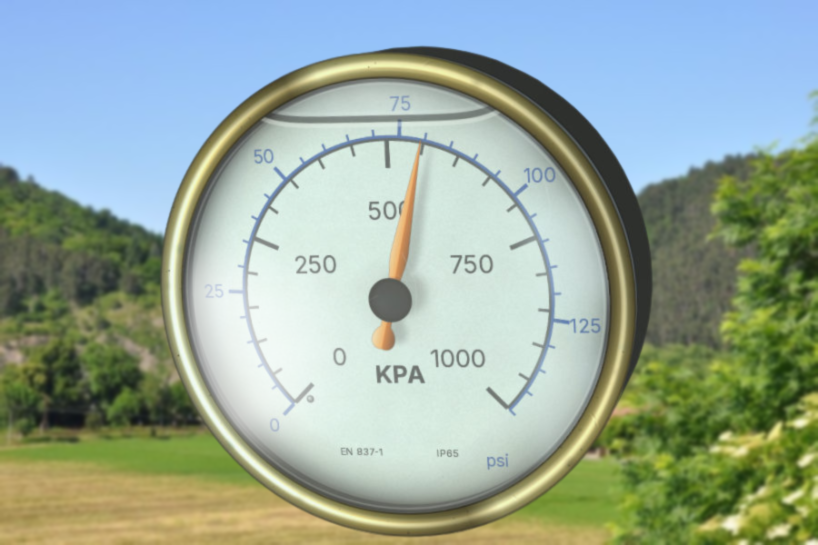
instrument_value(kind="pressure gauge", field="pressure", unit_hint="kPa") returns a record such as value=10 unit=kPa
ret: value=550 unit=kPa
